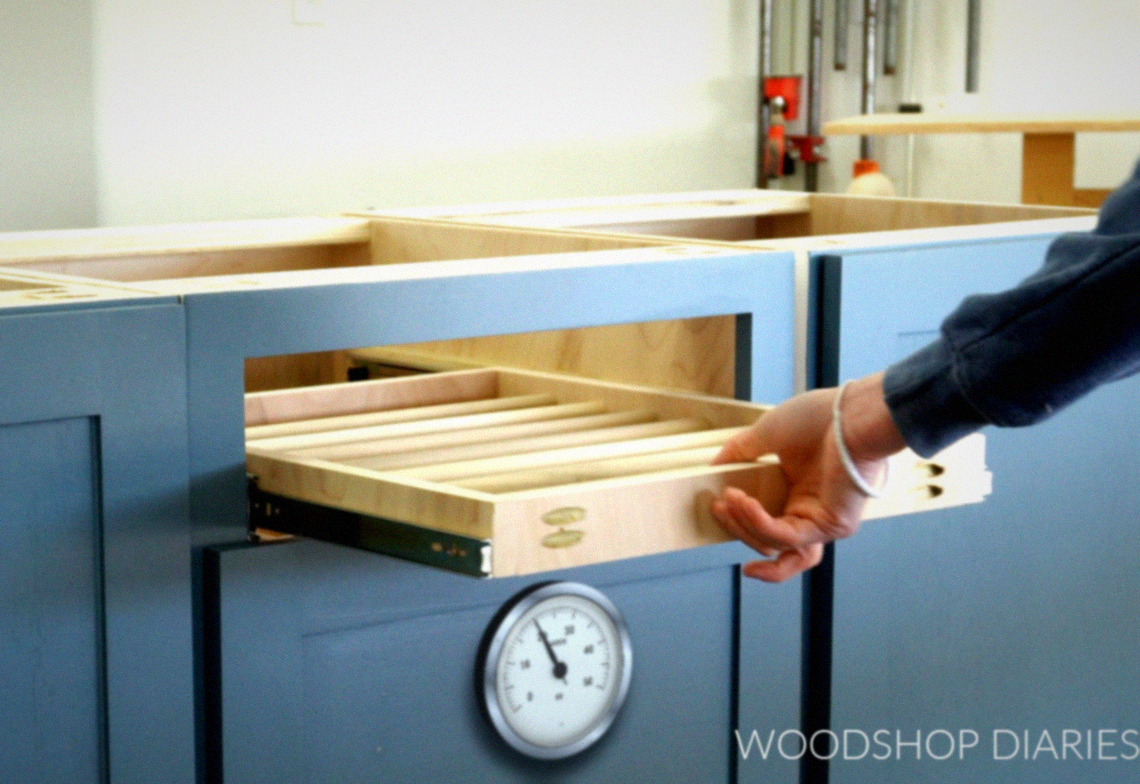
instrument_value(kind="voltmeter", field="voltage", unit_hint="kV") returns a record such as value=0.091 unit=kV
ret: value=20 unit=kV
